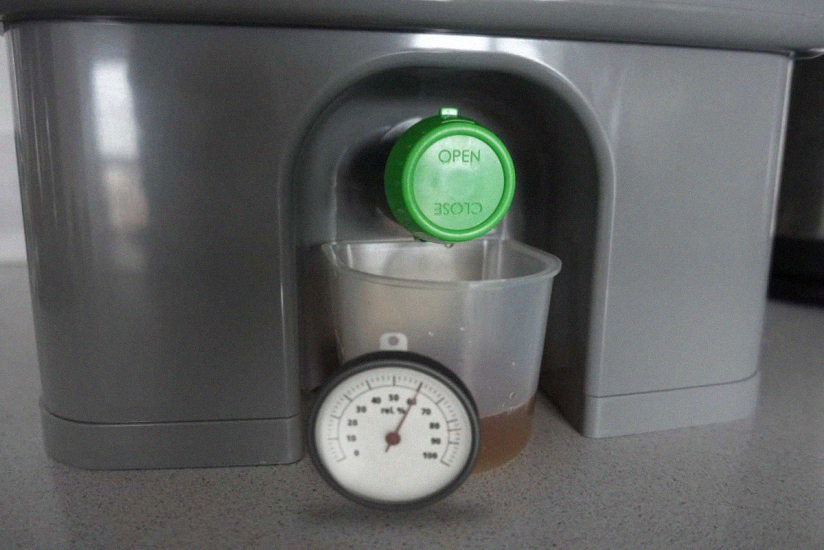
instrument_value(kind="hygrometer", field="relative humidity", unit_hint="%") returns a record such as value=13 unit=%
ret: value=60 unit=%
